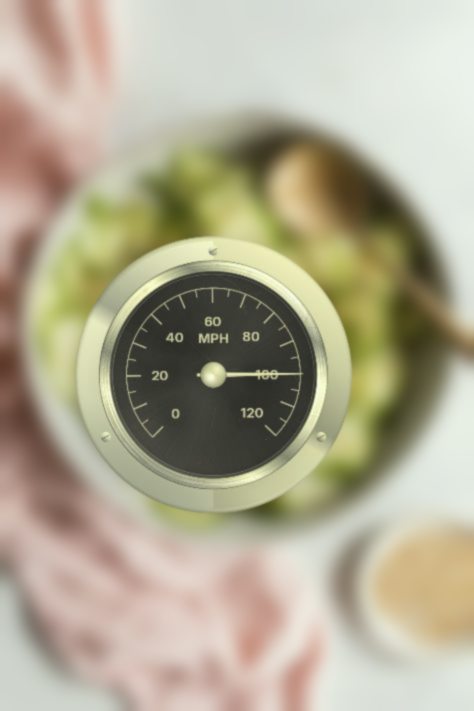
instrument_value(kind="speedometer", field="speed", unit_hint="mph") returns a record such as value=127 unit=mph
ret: value=100 unit=mph
